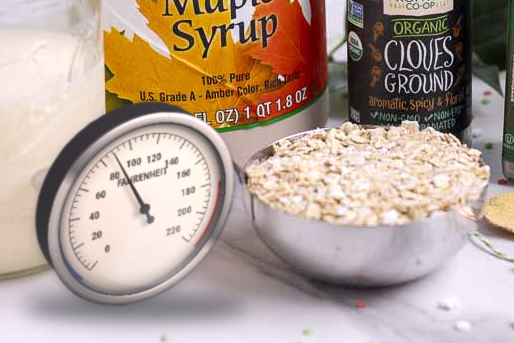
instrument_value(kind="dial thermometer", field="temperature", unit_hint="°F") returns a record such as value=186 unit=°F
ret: value=88 unit=°F
